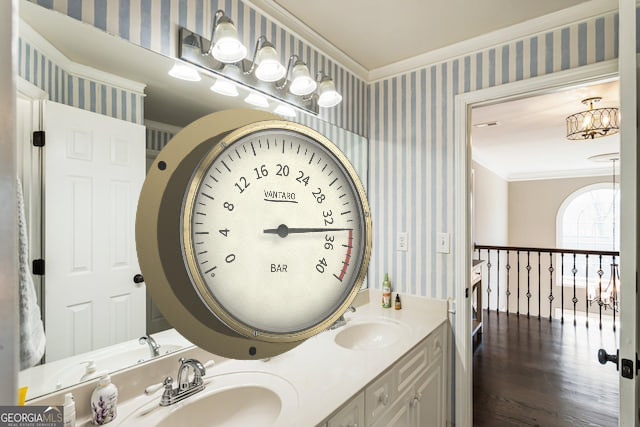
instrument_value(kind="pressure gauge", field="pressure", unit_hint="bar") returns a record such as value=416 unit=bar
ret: value=34 unit=bar
